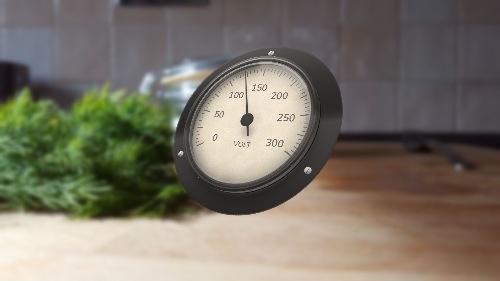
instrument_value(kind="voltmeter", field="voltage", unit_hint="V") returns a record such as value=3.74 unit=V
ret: value=125 unit=V
